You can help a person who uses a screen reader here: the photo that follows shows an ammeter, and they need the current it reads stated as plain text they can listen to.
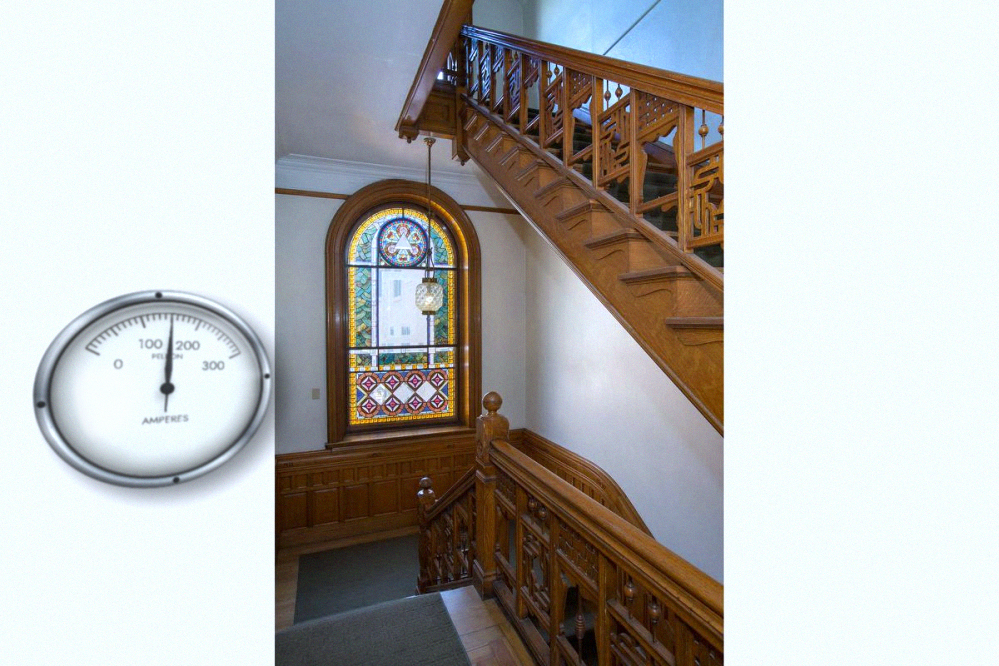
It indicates 150 A
